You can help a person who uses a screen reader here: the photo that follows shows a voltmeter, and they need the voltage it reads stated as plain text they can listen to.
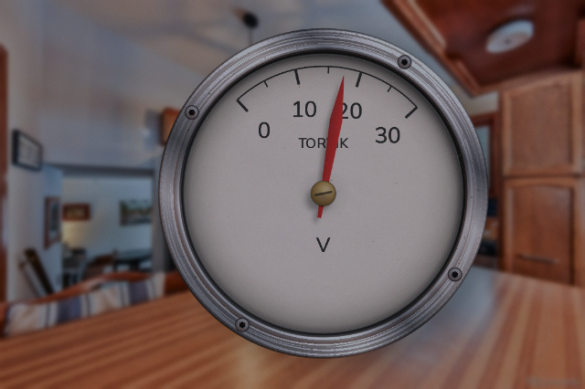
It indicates 17.5 V
